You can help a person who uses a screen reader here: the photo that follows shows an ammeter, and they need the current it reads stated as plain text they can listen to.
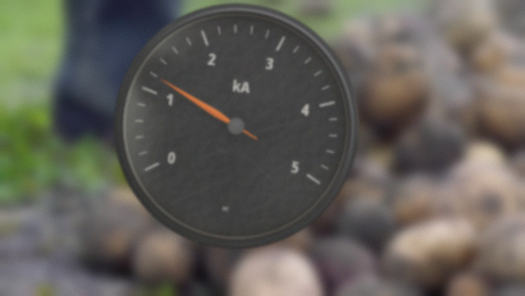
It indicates 1.2 kA
